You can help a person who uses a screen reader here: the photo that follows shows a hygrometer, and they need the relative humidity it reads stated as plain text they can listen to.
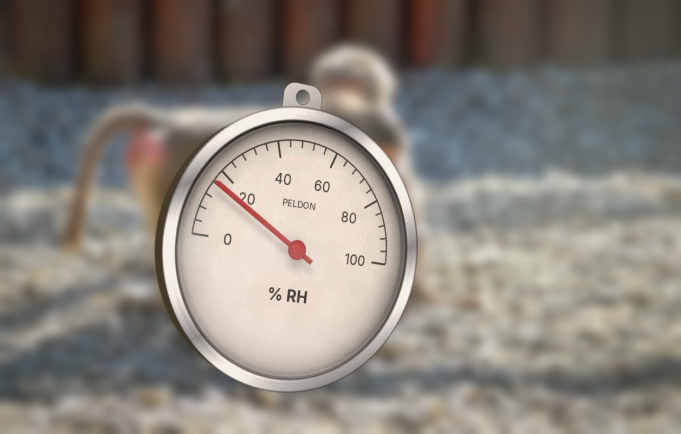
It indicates 16 %
